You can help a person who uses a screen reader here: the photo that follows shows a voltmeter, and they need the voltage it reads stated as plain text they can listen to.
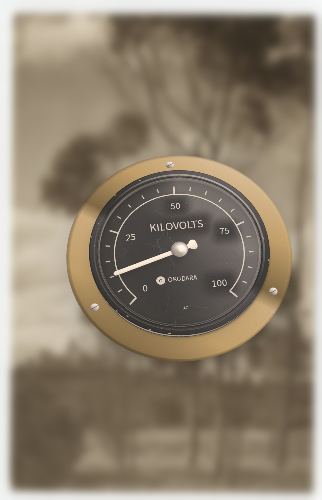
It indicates 10 kV
